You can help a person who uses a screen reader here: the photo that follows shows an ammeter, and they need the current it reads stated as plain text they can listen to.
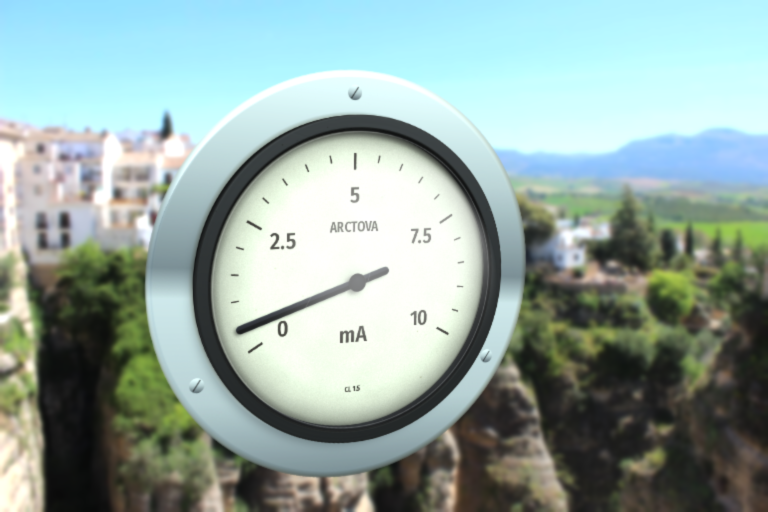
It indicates 0.5 mA
